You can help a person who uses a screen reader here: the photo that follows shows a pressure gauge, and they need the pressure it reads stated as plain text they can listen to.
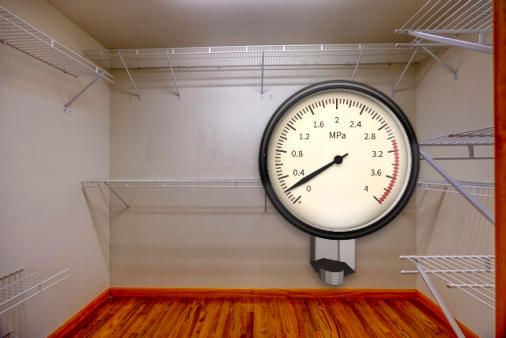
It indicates 0.2 MPa
